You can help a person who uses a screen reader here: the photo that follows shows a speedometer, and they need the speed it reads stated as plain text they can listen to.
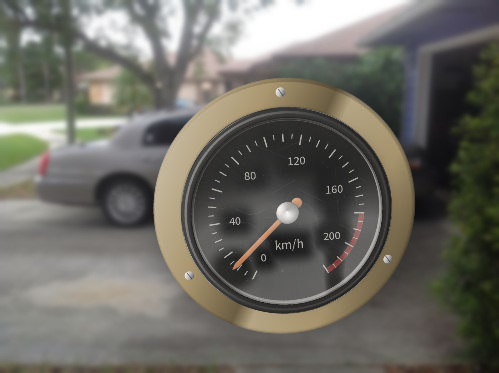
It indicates 12.5 km/h
